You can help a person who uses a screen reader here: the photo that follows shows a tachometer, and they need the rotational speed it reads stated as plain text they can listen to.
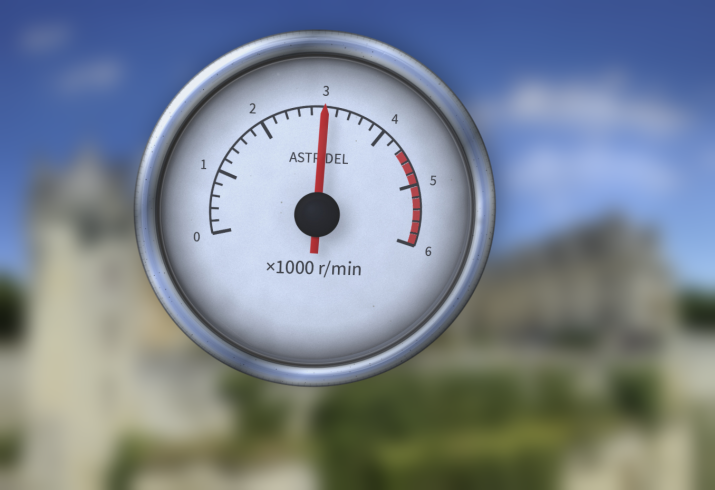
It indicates 3000 rpm
